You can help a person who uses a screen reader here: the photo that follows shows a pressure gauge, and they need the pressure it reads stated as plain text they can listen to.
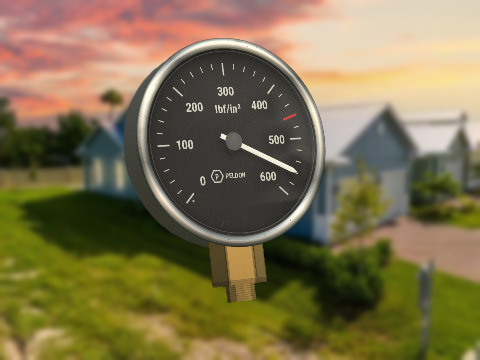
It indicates 560 psi
